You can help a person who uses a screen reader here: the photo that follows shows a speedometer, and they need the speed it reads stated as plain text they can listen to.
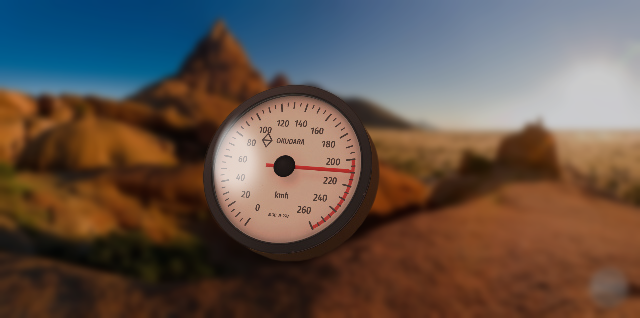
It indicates 210 km/h
